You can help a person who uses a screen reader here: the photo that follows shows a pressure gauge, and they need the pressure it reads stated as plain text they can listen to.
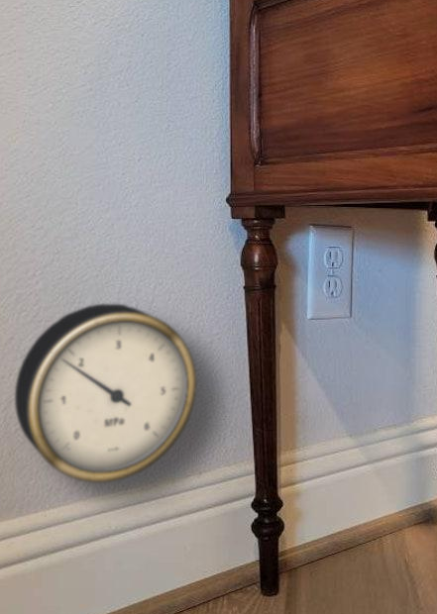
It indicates 1.8 MPa
